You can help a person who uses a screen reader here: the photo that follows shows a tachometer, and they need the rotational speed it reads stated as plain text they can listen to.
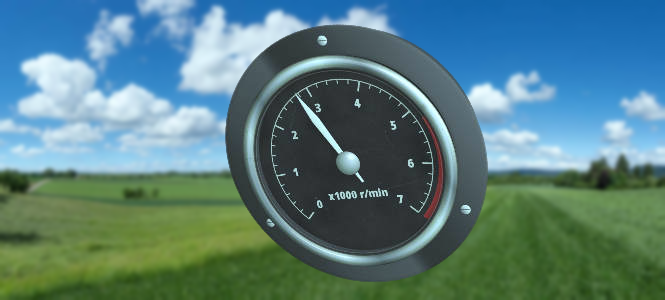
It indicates 2800 rpm
